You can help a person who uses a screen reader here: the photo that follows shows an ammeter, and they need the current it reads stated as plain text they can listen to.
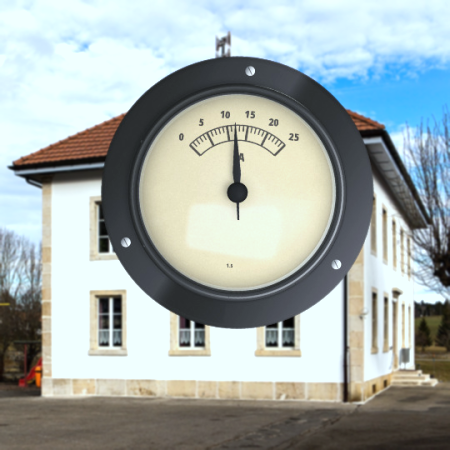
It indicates 12 A
